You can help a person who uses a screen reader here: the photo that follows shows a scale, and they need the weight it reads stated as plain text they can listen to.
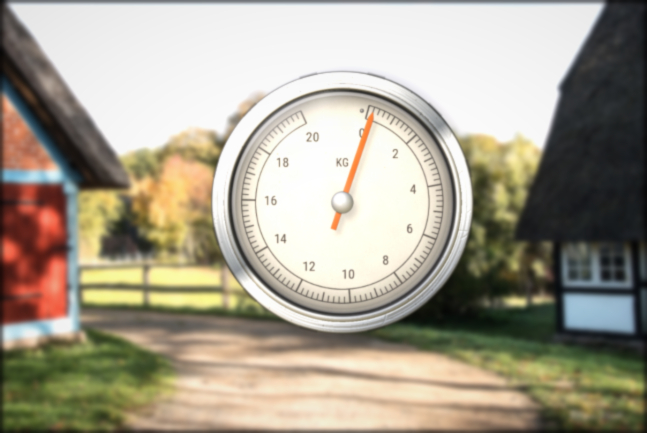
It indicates 0.2 kg
